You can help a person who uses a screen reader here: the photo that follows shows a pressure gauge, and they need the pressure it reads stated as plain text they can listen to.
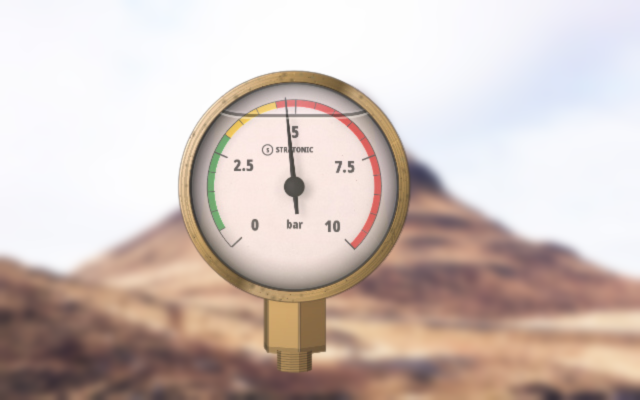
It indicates 4.75 bar
